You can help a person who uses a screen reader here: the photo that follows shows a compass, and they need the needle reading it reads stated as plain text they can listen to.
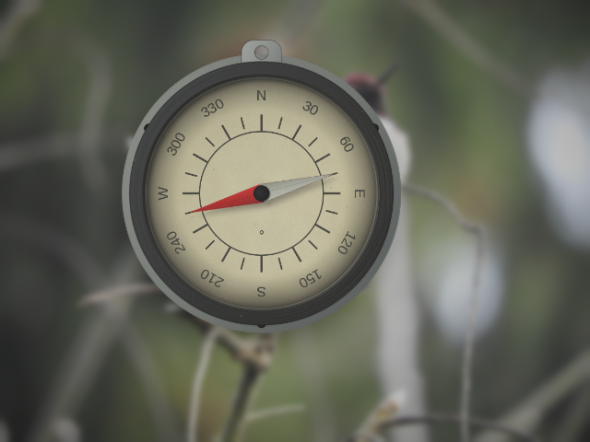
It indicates 255 °
